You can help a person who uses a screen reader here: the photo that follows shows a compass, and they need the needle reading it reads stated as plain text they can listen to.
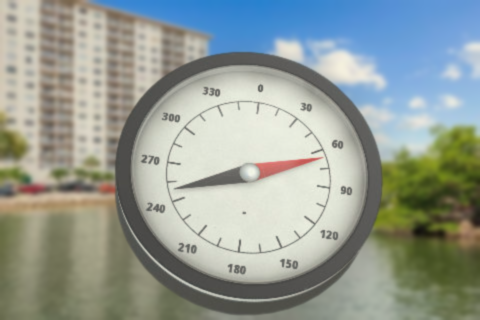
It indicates 67.5 °
